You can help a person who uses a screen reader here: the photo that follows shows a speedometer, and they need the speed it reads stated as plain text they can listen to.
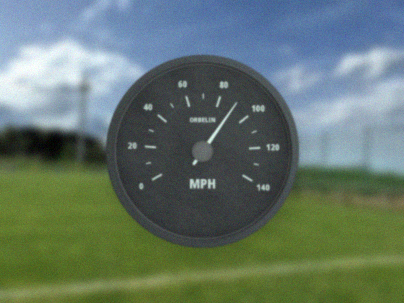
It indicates 90 mph
